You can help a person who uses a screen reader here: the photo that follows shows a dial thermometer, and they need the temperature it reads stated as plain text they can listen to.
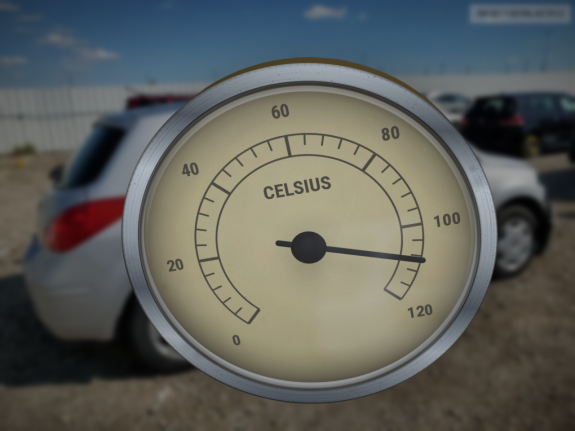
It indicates 108 °C
